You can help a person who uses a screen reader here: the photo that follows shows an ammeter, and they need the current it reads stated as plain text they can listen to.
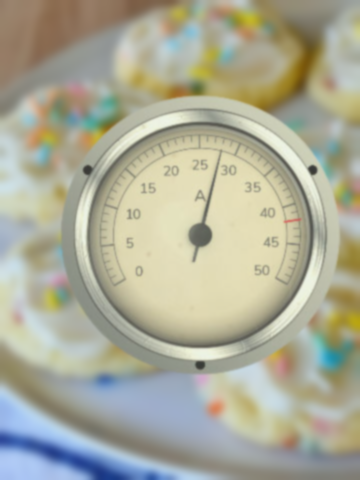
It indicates 28 A
